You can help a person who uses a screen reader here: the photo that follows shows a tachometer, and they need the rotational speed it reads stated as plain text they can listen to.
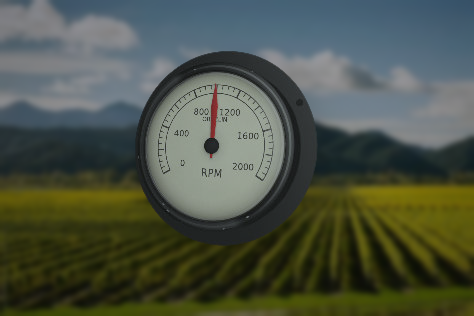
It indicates 1000 rpm
